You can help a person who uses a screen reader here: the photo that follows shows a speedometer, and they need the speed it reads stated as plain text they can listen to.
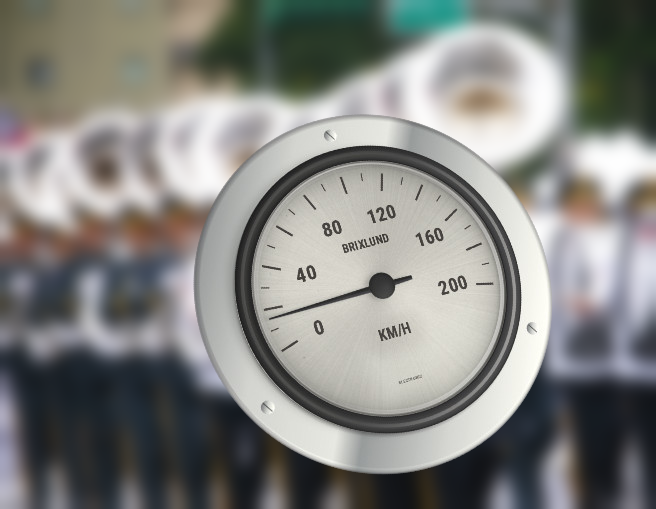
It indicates 15 km/h
